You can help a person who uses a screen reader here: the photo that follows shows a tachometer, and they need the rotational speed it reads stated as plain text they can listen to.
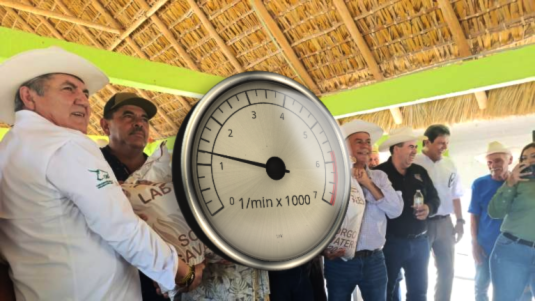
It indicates 1250 rpm
